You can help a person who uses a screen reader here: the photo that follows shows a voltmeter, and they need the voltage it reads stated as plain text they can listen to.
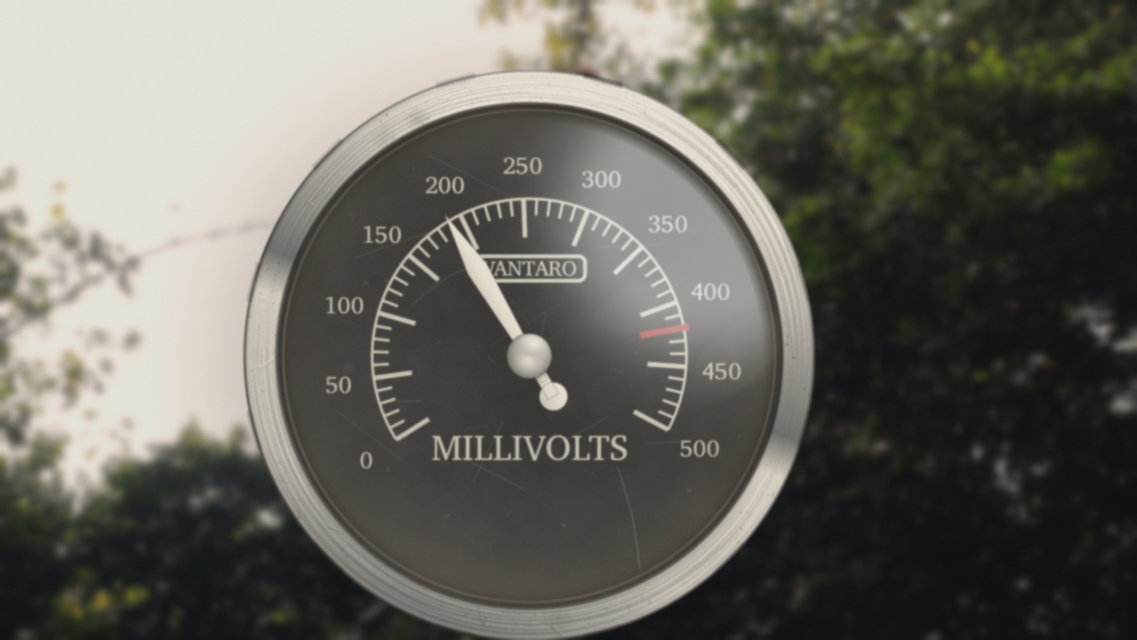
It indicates 190 mV
